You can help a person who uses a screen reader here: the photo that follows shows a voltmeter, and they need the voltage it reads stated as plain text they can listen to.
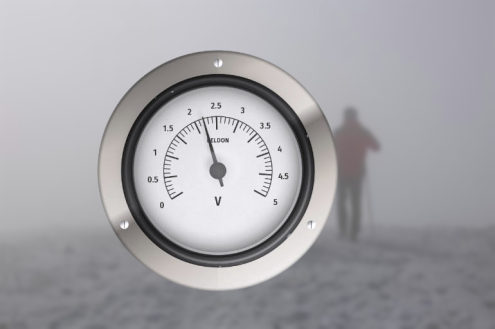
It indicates 2.2 V
